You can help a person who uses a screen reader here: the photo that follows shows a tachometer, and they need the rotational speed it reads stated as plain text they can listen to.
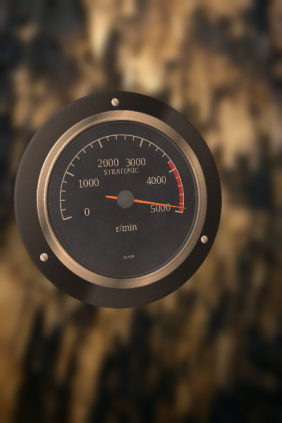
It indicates 4900 rpm
